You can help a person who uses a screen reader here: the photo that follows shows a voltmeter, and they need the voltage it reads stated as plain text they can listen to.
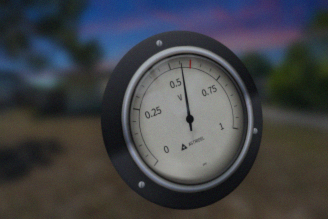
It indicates 0.55 V
